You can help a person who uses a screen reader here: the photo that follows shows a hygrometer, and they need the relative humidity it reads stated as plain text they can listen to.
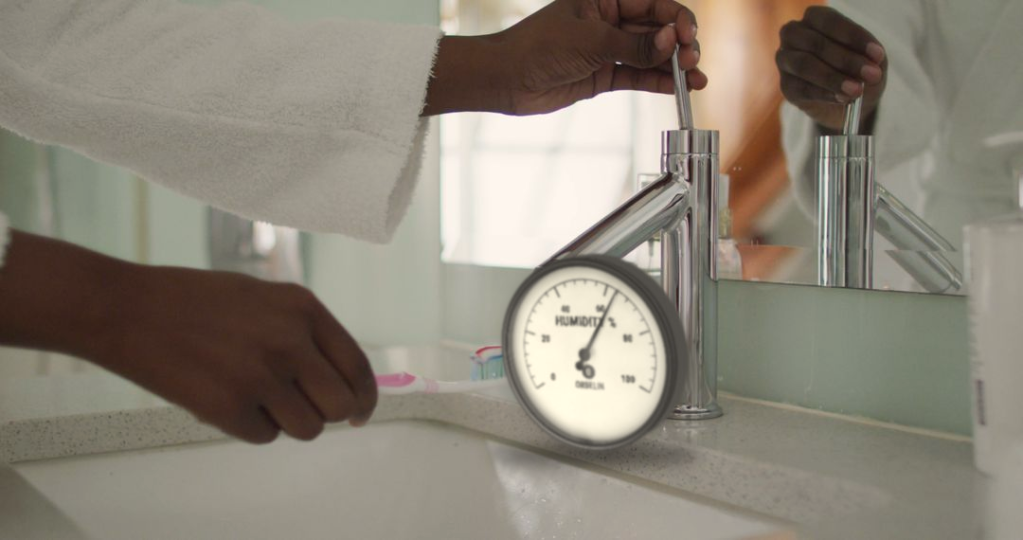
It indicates 64 %
